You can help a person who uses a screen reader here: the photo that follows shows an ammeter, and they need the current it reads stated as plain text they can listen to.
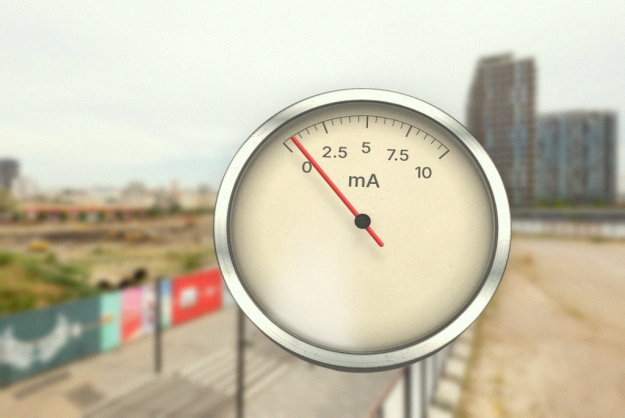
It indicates 0.5 mA
